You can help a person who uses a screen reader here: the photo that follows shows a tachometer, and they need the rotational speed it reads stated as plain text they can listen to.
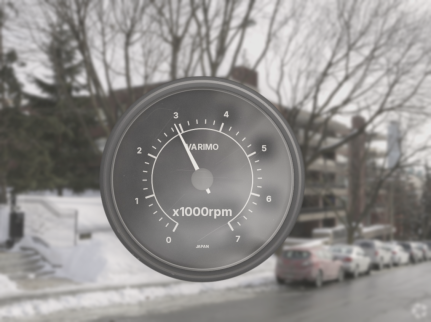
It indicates 2900 rpm
